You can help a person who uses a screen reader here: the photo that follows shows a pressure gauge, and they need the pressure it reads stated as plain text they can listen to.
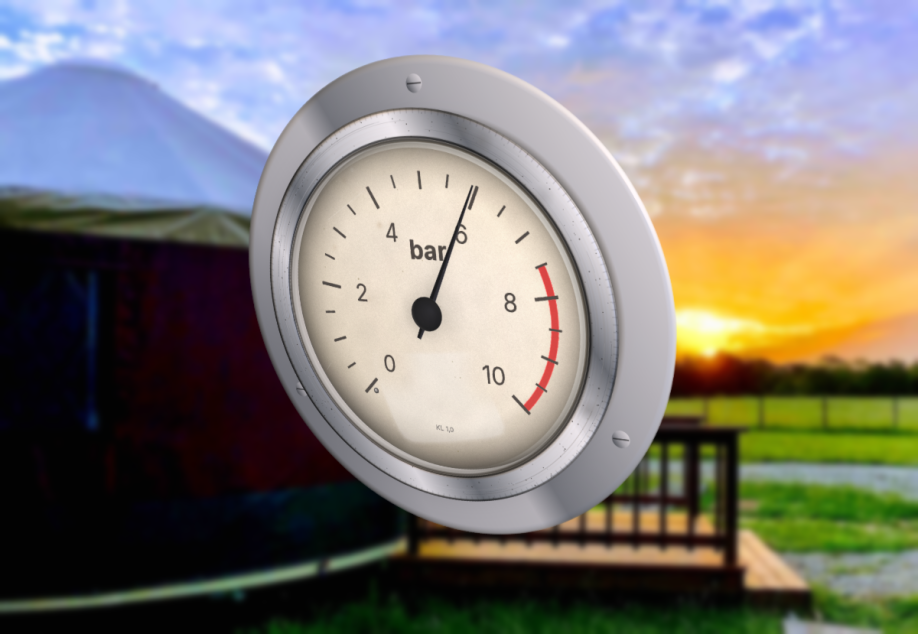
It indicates 6 bar
